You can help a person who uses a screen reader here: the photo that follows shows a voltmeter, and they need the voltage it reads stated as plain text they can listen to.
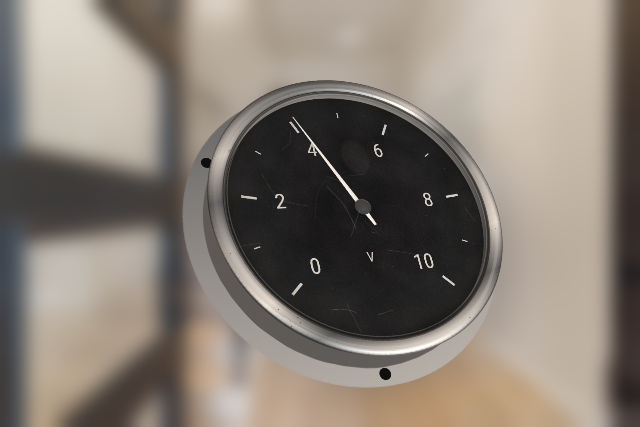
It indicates 4 V
